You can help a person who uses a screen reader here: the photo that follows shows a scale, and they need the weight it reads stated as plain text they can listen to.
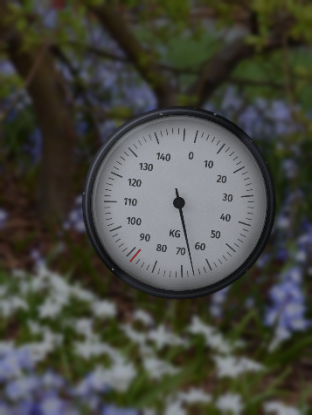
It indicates 66 kg
